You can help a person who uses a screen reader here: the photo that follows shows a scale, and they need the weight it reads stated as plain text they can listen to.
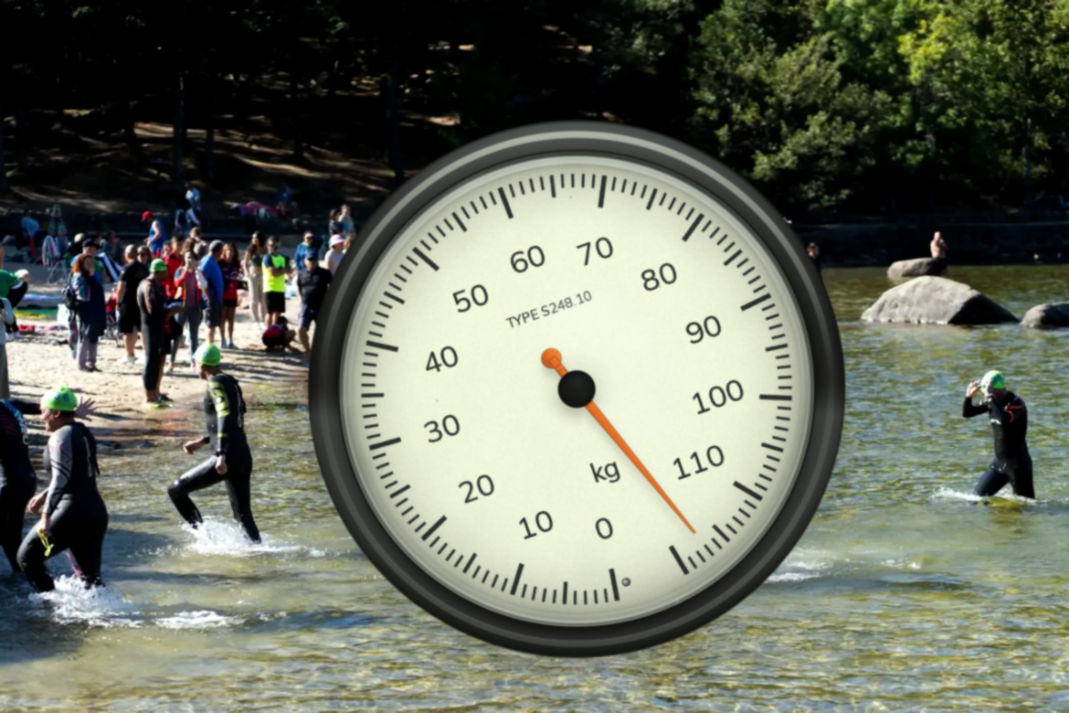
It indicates 117 kg
